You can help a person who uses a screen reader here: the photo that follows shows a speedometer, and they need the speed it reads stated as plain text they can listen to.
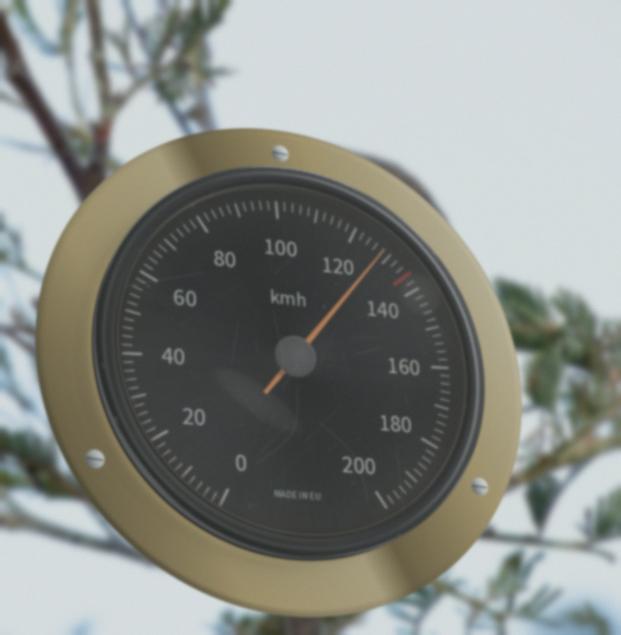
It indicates 128 km/h
